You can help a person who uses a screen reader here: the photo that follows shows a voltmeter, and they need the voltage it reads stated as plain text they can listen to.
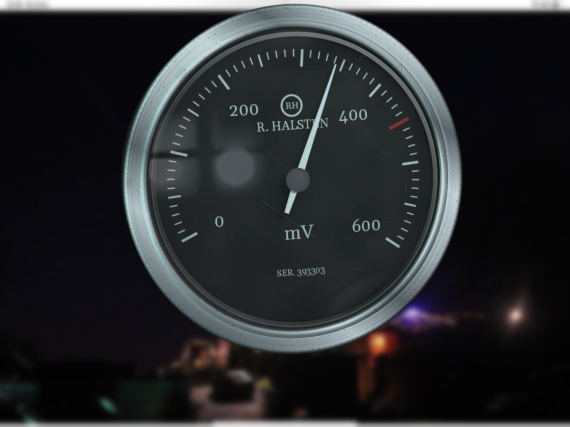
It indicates 340 mV
